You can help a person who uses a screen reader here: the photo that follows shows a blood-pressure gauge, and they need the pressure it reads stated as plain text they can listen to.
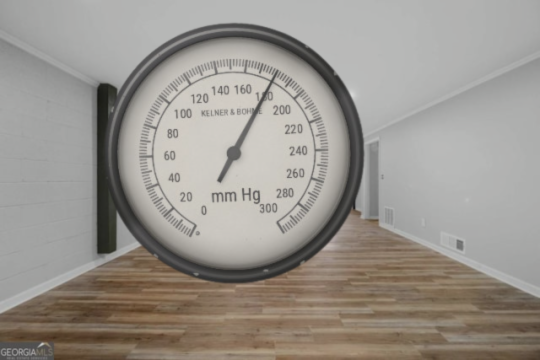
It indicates 180 mmHg
